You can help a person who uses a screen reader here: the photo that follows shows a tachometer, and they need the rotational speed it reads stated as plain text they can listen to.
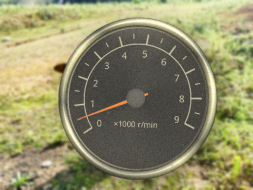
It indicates 500 rpm
